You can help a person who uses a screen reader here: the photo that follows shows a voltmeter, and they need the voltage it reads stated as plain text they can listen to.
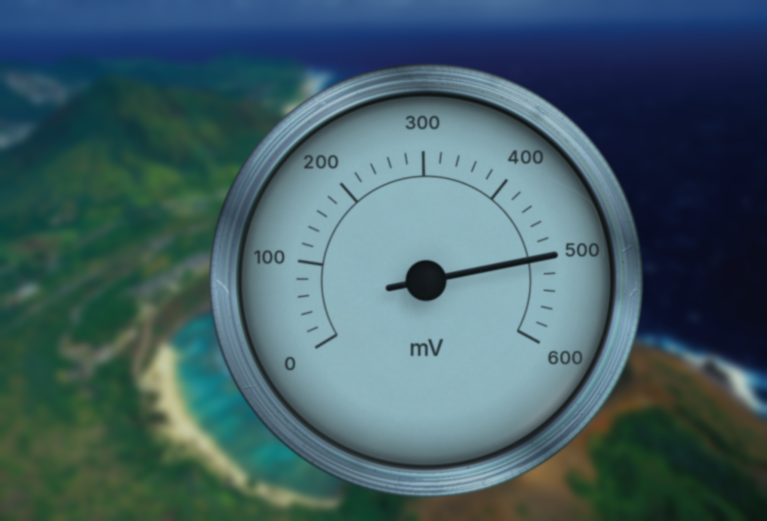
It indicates 500 mV
